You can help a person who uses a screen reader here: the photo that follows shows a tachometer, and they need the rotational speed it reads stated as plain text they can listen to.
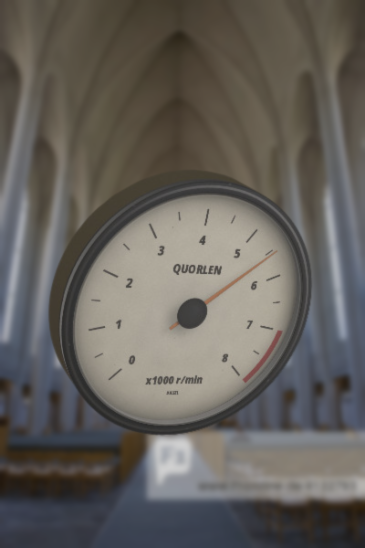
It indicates 5500 rpm
